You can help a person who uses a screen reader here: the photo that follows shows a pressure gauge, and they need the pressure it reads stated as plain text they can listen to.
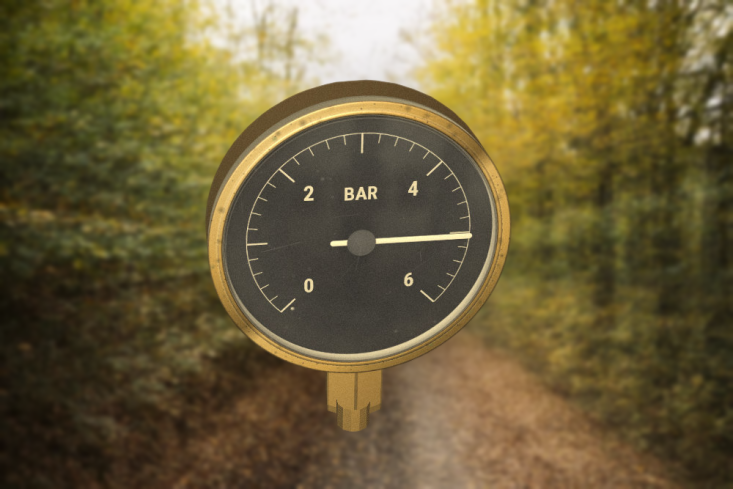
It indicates 5 bar
